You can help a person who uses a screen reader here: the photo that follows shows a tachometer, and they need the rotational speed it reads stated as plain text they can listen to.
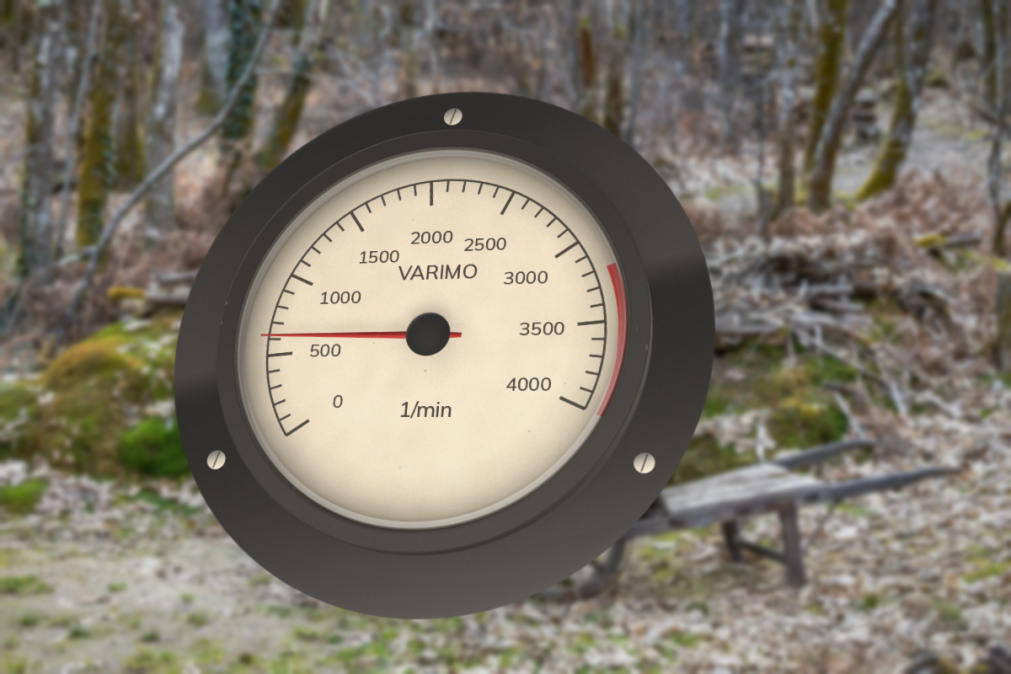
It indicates 600 rpm
